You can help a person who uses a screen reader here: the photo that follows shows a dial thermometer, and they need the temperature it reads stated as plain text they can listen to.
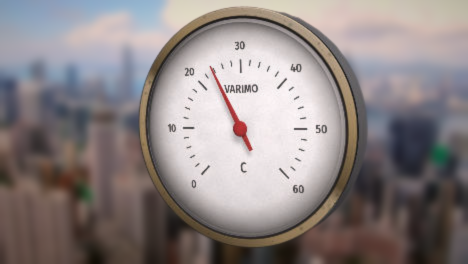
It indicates 24 °C
